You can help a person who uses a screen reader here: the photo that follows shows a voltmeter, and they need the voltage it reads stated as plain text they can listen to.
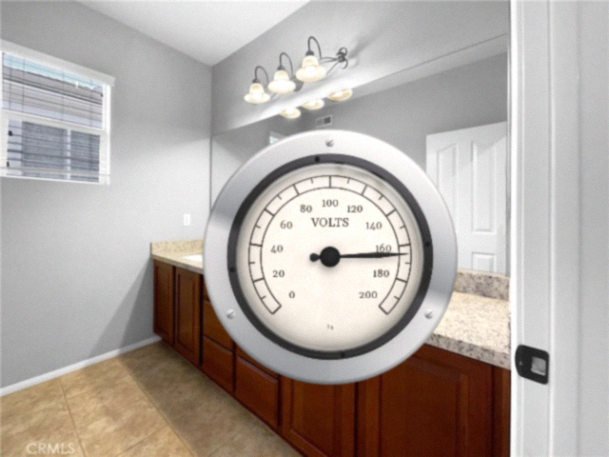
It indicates 165 V
